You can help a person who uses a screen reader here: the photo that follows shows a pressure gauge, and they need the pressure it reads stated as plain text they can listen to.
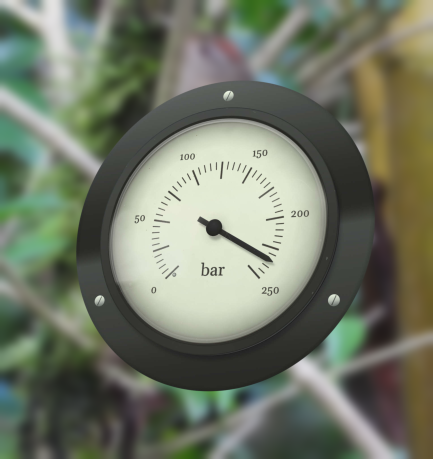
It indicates 235 bar
